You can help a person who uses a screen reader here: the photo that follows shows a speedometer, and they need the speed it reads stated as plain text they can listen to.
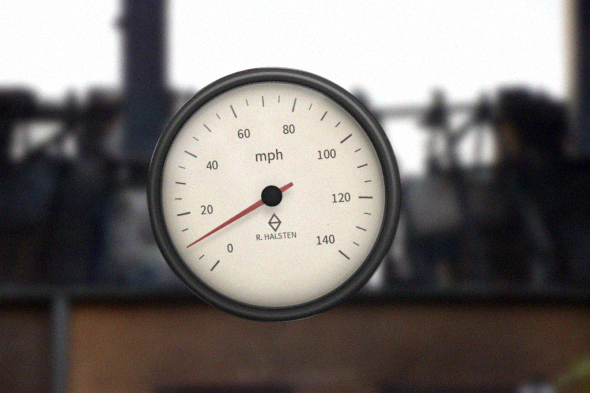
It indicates 10 mph
